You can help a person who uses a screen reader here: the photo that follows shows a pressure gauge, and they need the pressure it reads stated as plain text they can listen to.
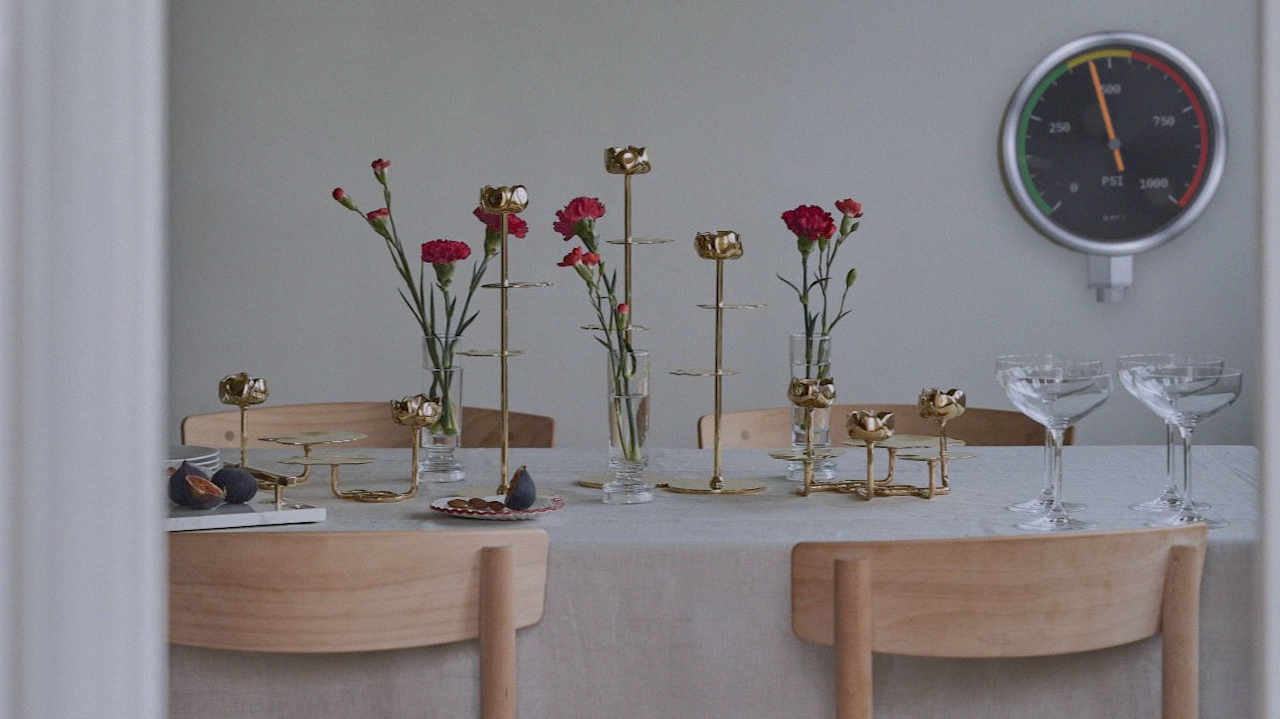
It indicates 450 psi
